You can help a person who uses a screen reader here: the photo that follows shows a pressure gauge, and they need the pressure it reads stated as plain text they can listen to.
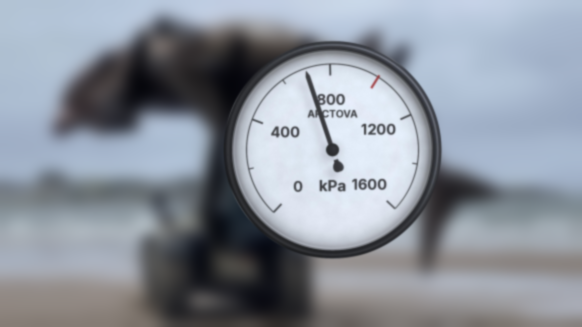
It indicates 700 kPa
